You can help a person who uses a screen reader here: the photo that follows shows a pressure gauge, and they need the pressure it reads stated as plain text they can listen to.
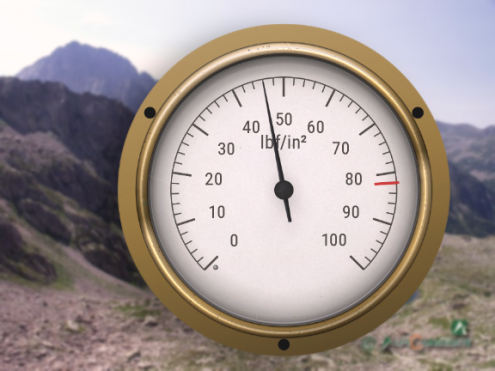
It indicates 46 psi
